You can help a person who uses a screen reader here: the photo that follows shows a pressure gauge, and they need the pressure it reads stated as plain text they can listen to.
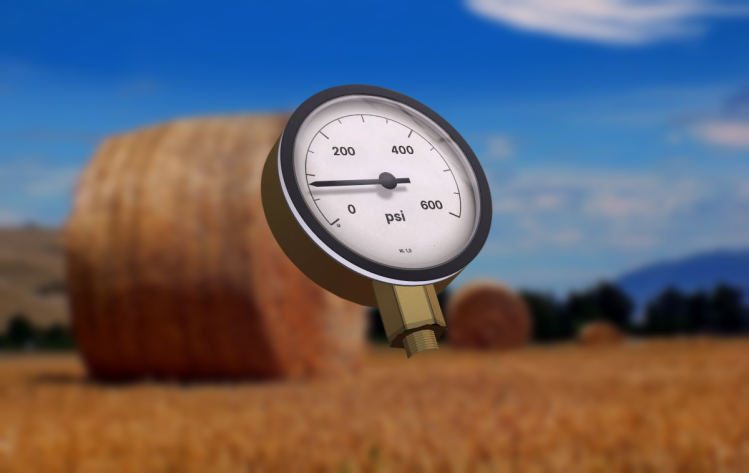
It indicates 75 psi
